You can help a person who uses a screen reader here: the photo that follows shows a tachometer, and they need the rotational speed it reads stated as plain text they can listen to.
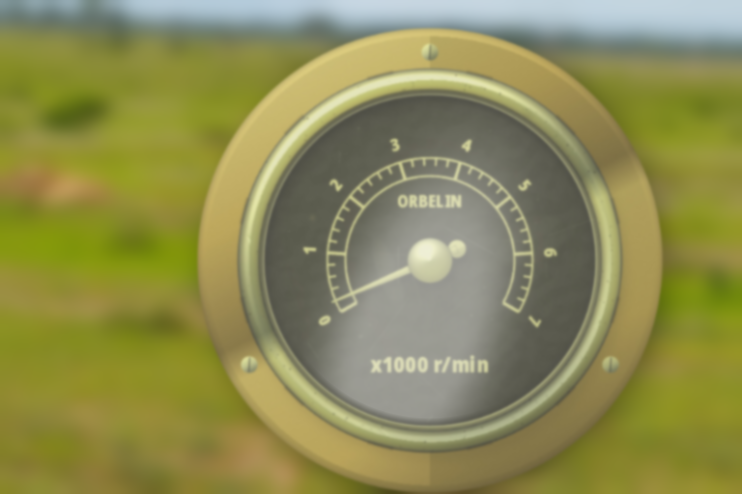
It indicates 200 rpm
